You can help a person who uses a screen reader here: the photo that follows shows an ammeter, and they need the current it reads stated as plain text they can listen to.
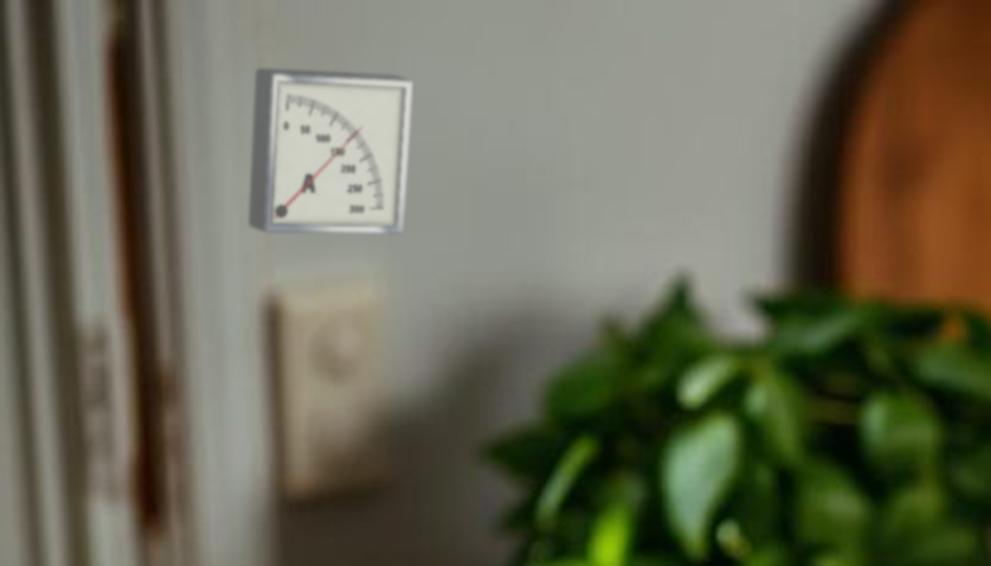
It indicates 150 A
